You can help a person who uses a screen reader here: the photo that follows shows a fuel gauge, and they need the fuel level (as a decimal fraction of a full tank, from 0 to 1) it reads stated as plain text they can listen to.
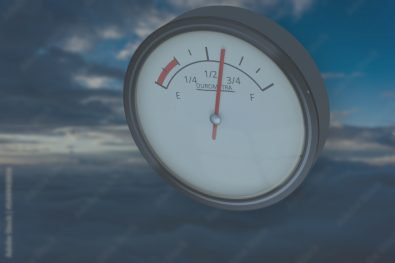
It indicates 0.625
